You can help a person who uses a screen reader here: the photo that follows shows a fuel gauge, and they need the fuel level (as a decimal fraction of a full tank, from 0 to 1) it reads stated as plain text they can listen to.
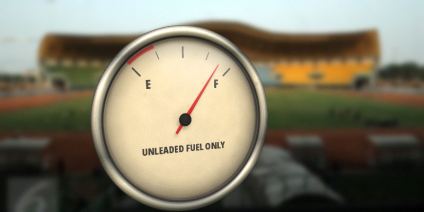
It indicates 0.875
